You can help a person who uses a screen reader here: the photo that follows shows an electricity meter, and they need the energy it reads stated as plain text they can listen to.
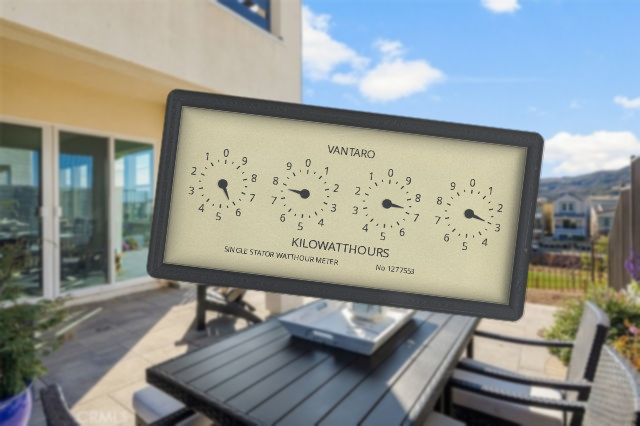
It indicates 5773 kWh
